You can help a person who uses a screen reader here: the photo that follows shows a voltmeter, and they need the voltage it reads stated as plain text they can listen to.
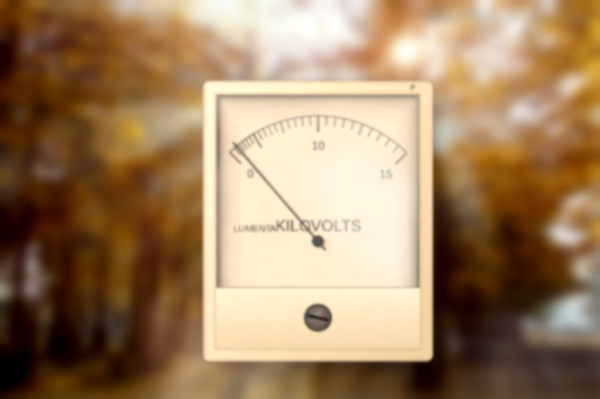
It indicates 2.5 kV
